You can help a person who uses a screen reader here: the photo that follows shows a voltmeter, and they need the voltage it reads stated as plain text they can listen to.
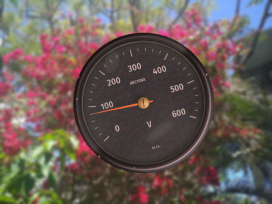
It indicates 80 V
